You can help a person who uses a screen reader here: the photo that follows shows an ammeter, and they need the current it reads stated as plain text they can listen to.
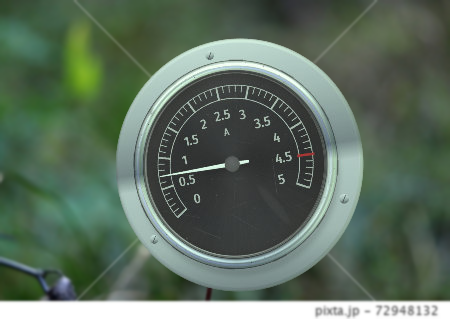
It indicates 0.7 A
